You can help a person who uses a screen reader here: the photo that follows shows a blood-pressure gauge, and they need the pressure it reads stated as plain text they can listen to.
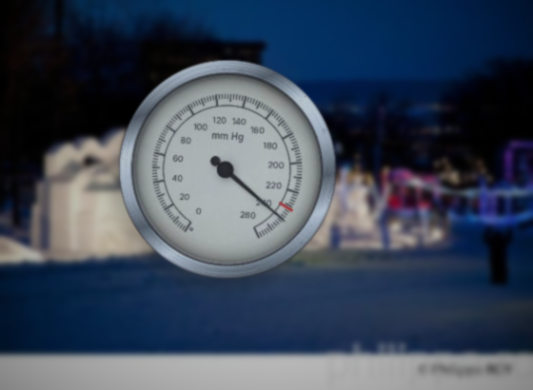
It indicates 240 mmHg
